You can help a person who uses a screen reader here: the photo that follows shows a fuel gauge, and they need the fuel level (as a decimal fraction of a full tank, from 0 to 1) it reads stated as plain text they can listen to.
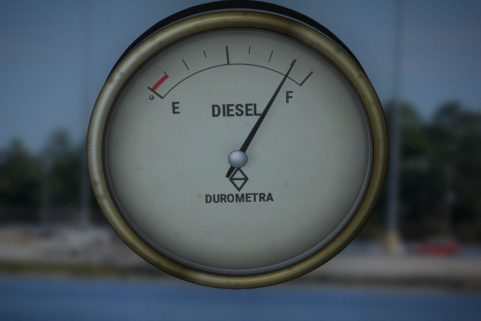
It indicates 0.875
